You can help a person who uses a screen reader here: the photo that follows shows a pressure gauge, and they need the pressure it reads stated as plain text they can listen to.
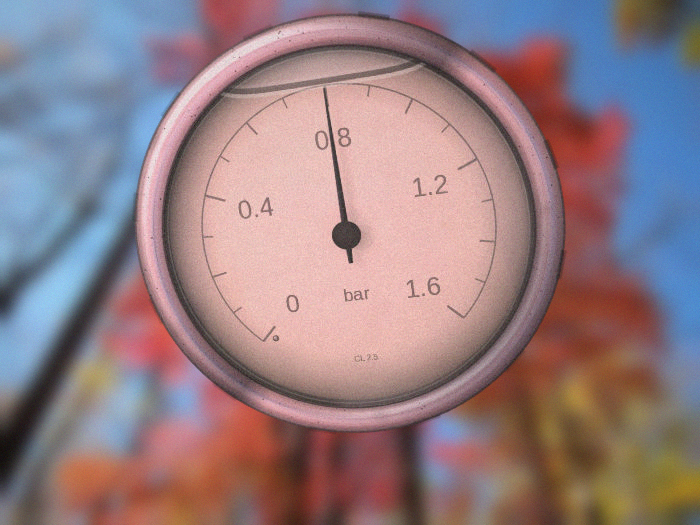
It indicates 0.8 bar
